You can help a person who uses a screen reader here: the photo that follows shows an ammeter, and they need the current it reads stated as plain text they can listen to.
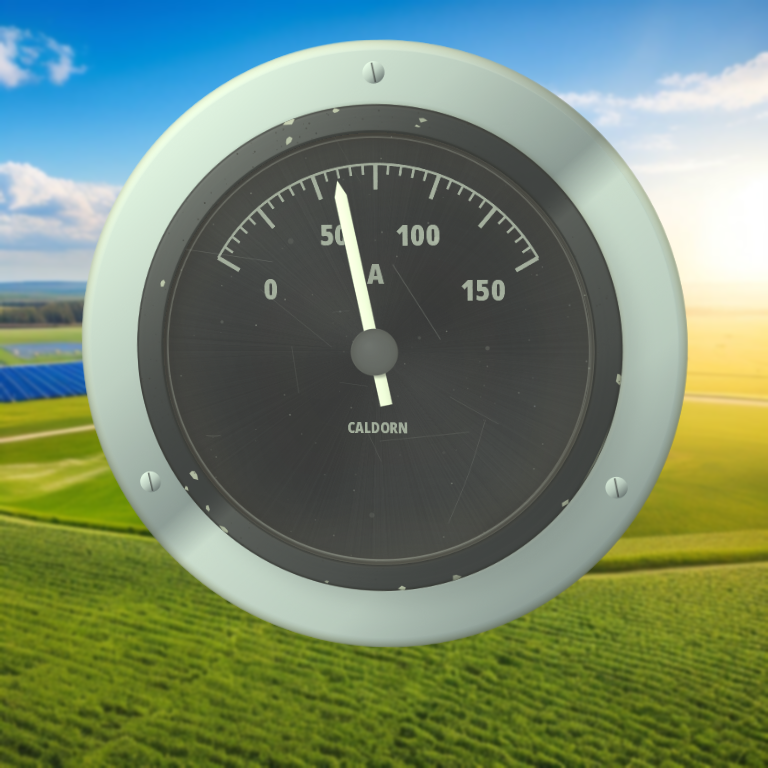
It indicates 60 A
